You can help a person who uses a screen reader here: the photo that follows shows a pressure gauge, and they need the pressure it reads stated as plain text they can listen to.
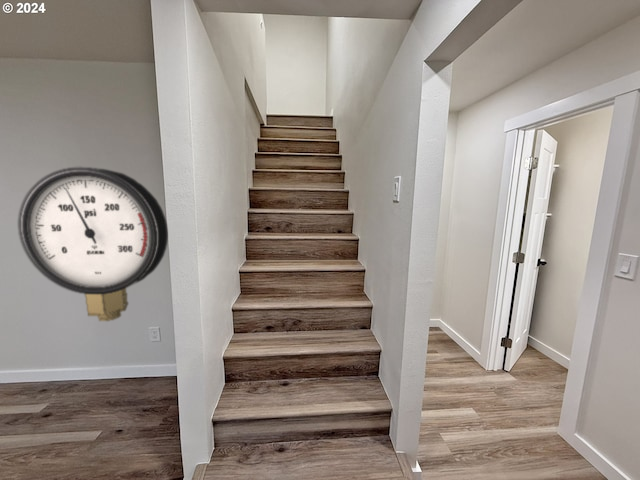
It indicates 125 psi
